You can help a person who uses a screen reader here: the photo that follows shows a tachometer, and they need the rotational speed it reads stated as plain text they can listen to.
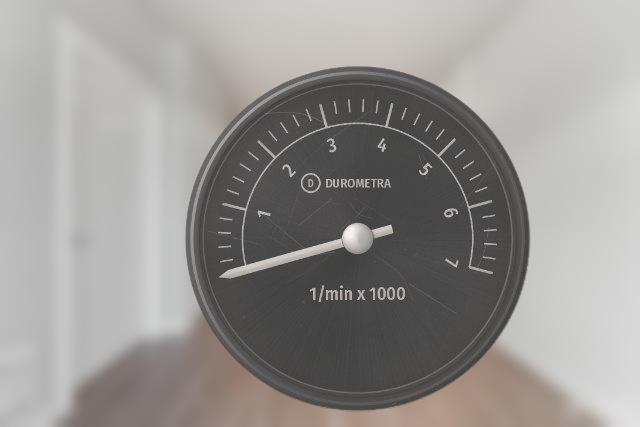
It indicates 0 rpm
